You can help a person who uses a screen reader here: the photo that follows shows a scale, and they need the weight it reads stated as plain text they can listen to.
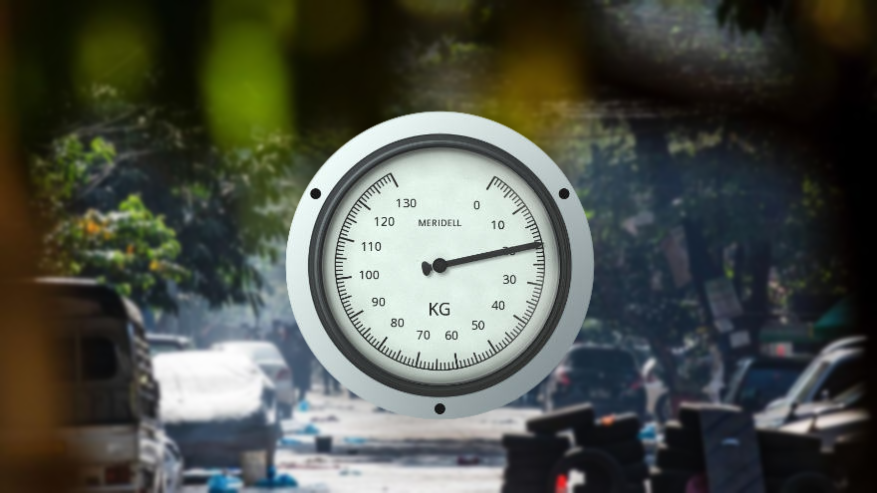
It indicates 20 kg
